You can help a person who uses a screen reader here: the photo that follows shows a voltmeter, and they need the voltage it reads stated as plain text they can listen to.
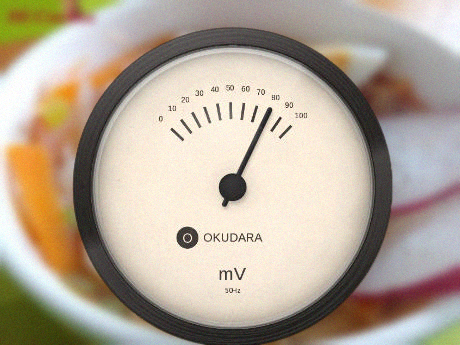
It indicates 80 mV
